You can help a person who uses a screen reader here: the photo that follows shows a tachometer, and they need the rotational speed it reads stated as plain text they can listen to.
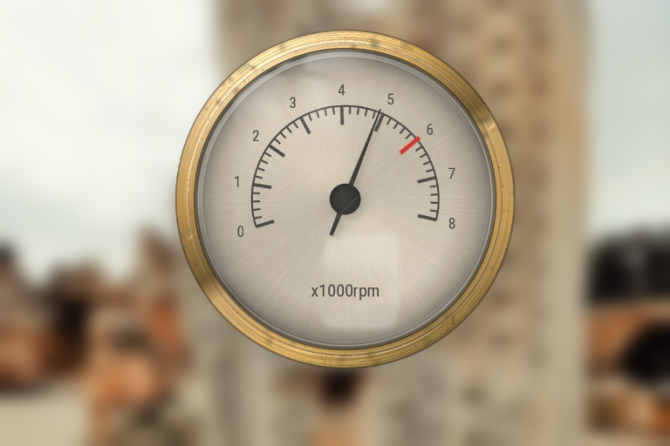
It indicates 4900 rpm
